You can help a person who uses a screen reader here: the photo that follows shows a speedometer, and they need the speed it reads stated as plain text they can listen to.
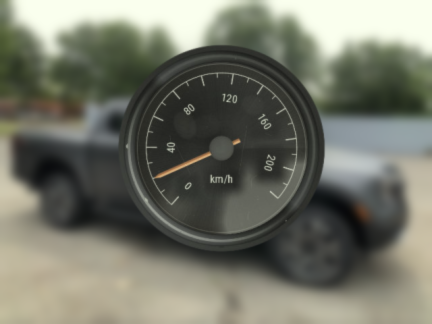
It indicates 20 km/h
